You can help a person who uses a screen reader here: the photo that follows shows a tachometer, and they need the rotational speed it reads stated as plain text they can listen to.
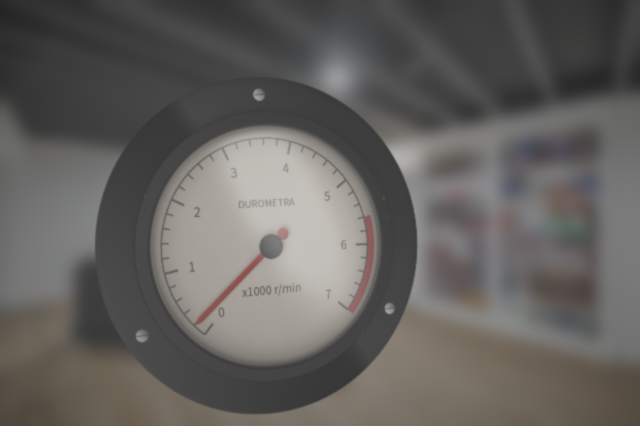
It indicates 200 rpm
